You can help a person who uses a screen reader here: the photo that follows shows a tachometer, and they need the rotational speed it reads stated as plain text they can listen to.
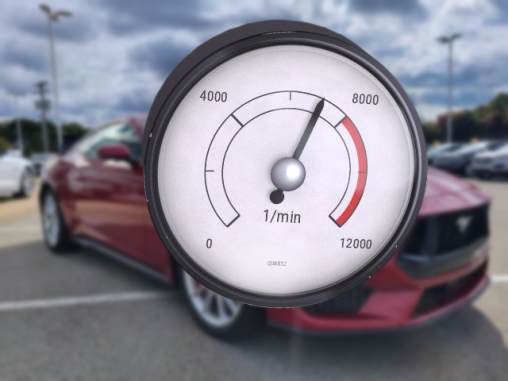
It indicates 7000 rpm
